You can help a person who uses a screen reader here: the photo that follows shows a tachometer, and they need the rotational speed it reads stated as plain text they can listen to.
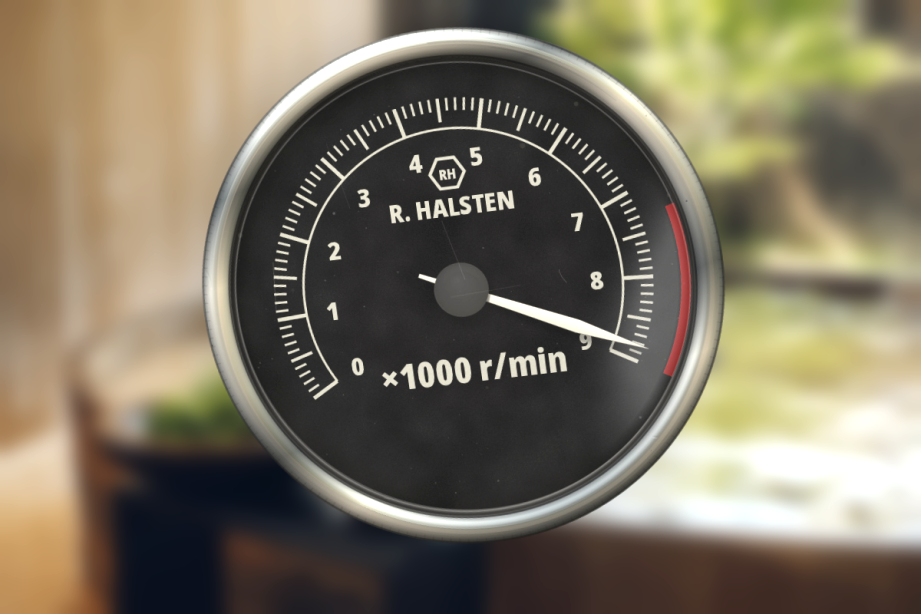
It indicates 8800 rpm
